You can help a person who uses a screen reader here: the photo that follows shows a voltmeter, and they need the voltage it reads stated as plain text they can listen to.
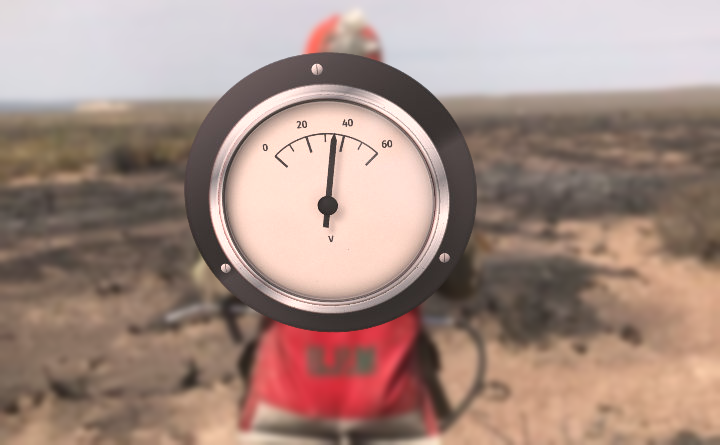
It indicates 35 V
